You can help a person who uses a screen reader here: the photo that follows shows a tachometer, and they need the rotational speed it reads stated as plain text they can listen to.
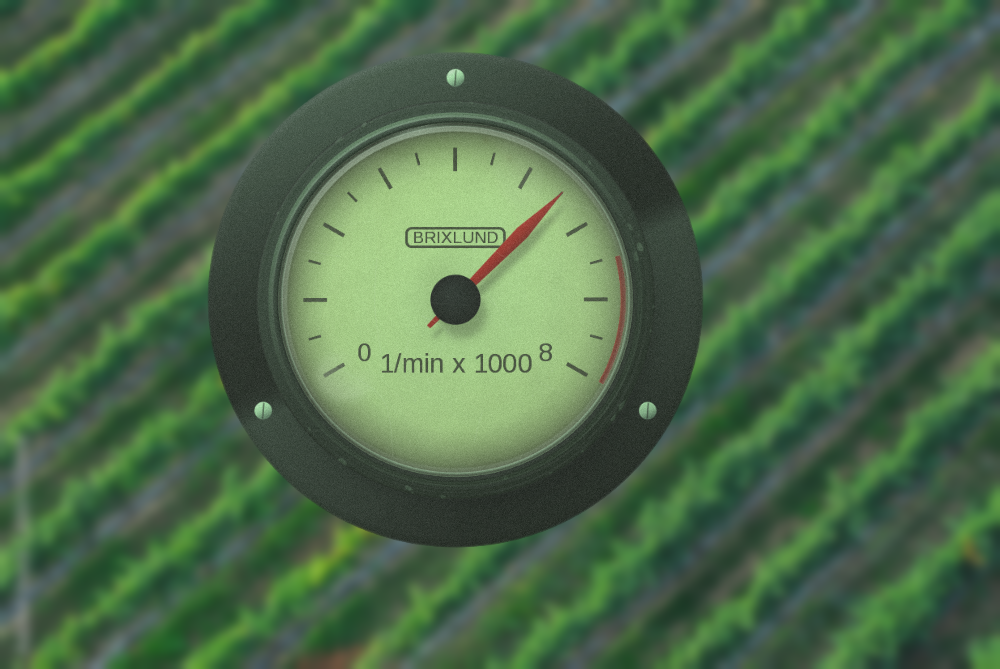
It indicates 5500 rpm
